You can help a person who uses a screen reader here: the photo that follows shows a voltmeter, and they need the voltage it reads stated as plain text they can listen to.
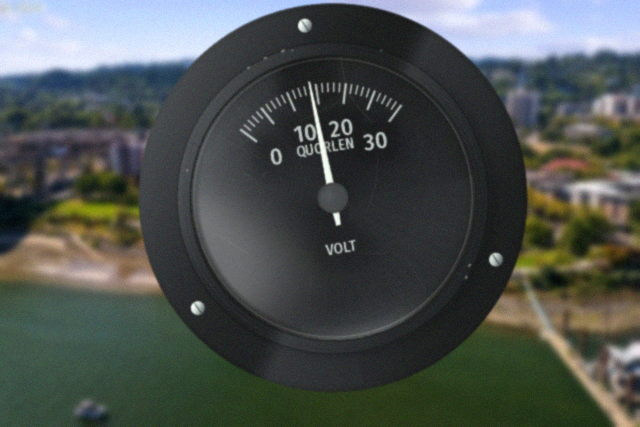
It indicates 14 V
